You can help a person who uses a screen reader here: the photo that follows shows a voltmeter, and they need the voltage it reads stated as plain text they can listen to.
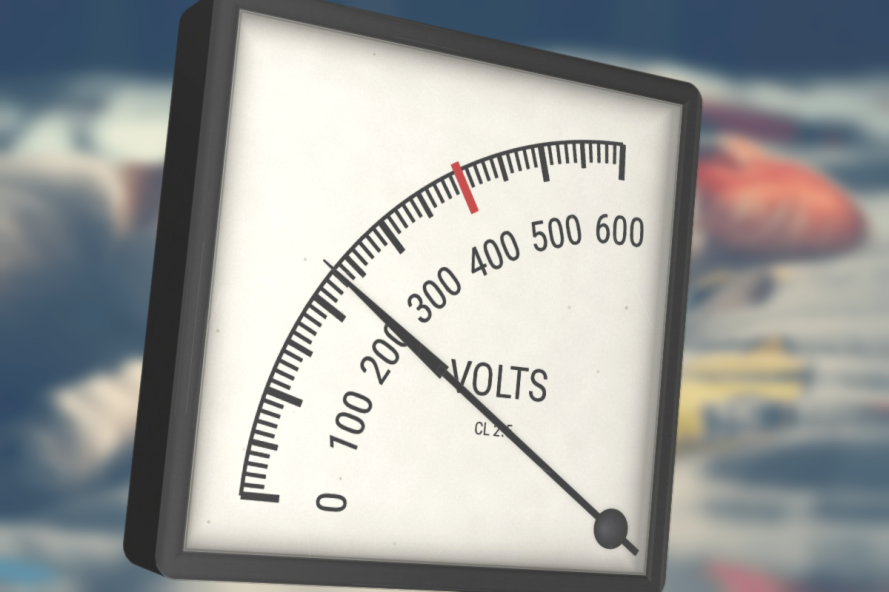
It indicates 230 V
